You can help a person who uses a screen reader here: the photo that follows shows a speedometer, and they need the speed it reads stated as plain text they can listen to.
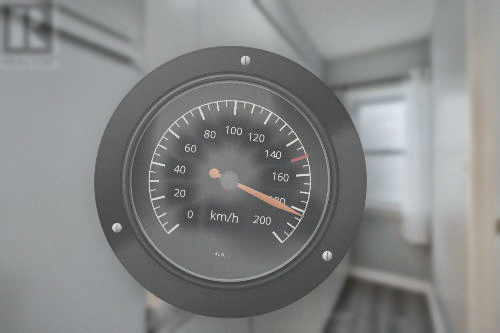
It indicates 182.5 km/h
